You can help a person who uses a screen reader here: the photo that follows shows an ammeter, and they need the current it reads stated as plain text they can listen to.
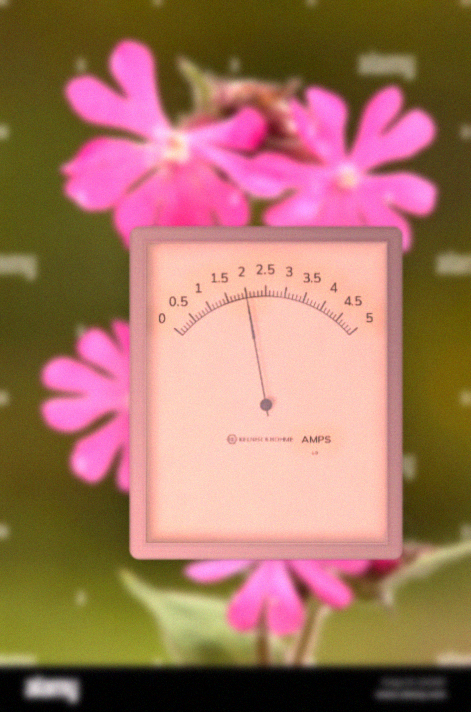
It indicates 2 A
